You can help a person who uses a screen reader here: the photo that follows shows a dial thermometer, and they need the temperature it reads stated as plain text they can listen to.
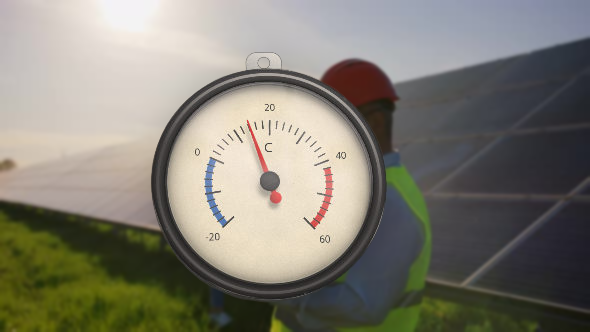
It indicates 14 °C
